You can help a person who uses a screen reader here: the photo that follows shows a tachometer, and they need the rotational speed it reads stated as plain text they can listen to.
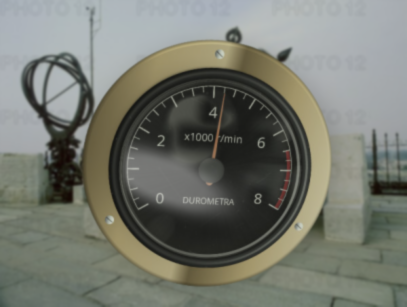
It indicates 4250 rpm
